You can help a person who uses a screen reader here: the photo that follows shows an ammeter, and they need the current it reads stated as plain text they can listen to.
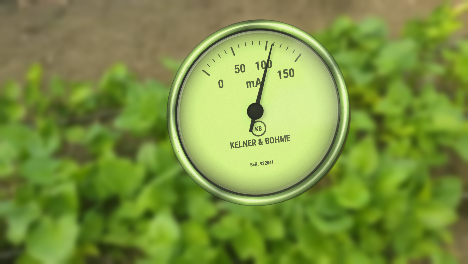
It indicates 110 mA
